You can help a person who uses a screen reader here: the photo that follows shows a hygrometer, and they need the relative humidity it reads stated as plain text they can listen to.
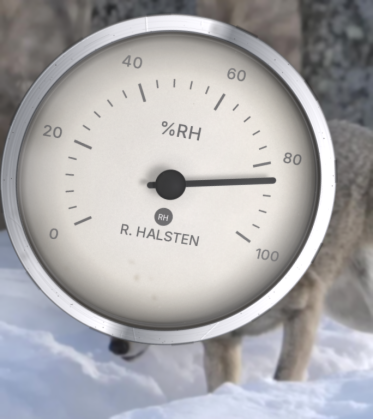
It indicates 84 %
